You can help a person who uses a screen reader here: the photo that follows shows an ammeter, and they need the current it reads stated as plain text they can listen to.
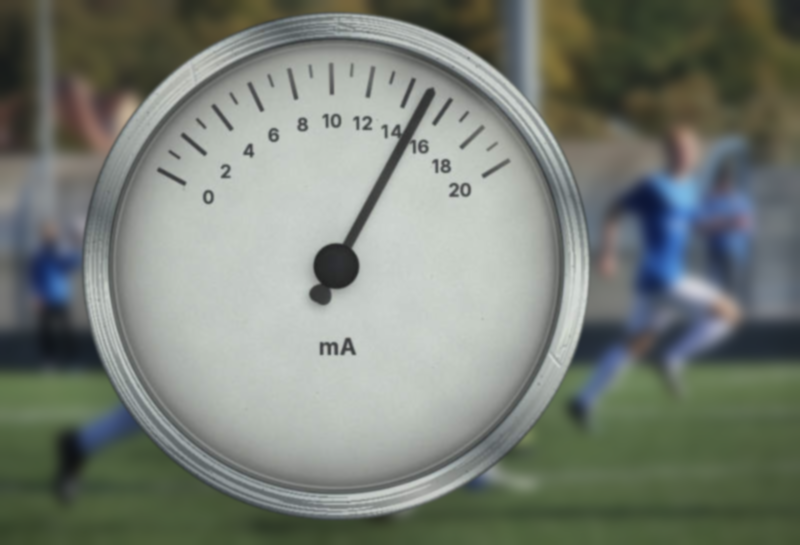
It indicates 15 mA
